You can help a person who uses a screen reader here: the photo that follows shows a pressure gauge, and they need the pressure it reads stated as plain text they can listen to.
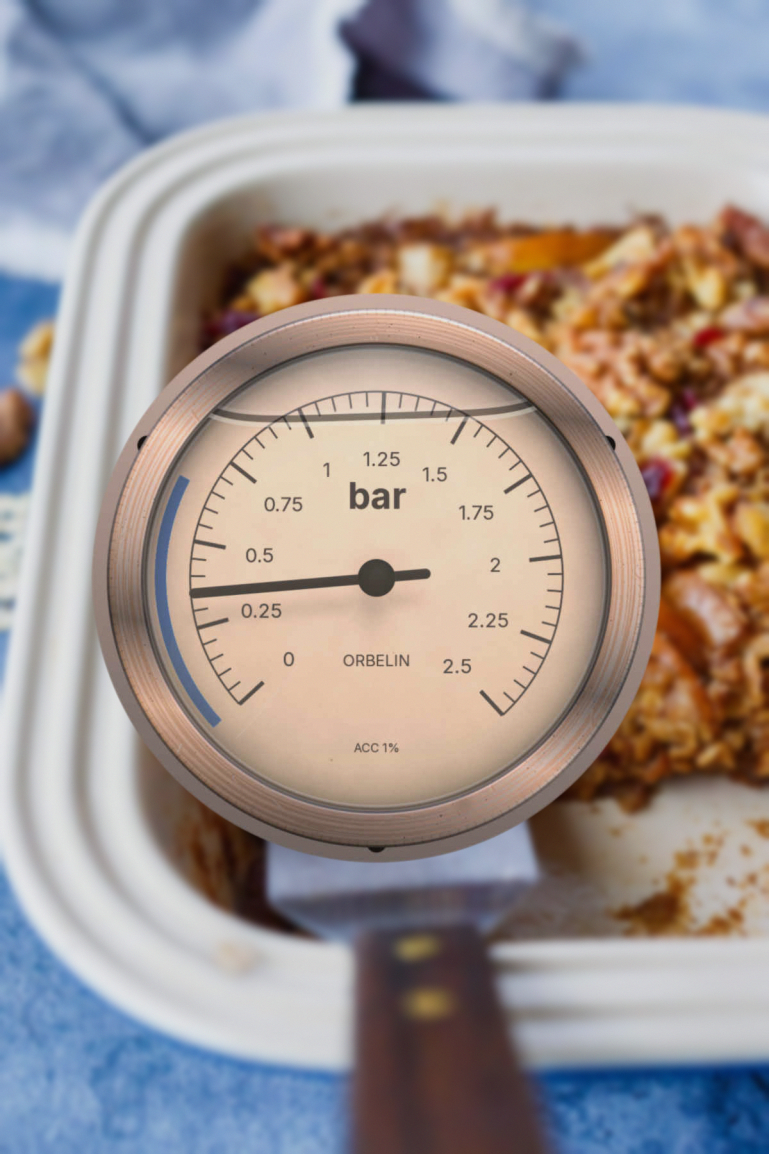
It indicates 0.35 bar
